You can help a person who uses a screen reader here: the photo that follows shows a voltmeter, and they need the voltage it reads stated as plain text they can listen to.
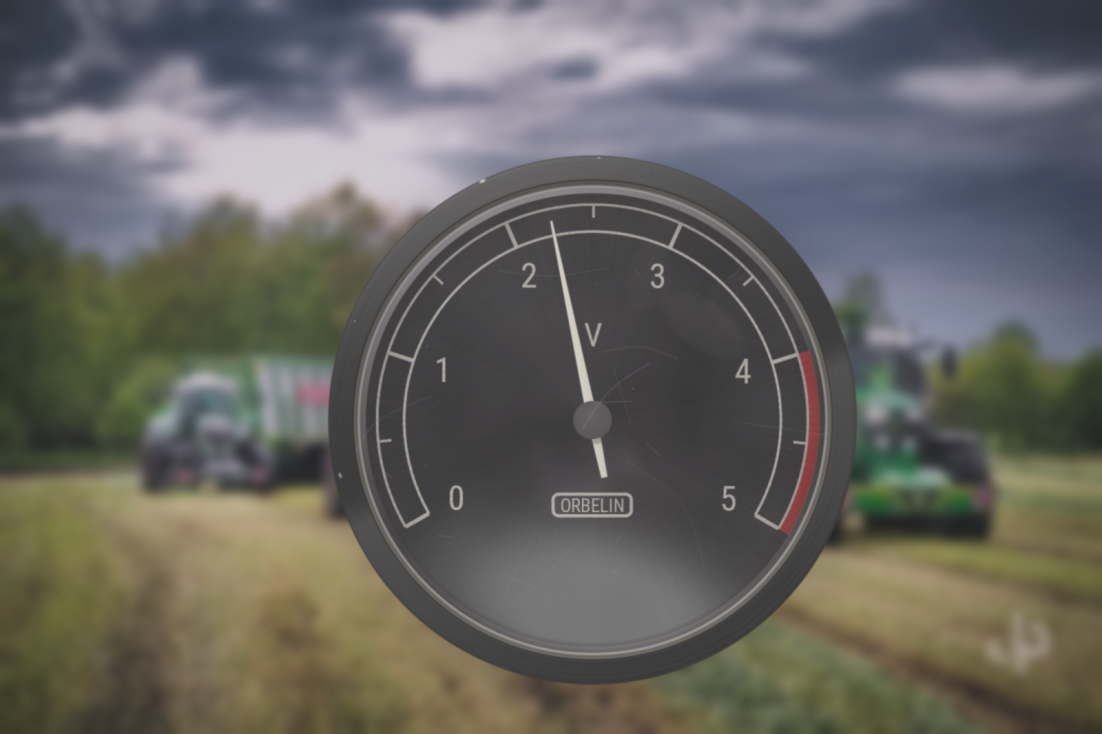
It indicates 2.25 V
